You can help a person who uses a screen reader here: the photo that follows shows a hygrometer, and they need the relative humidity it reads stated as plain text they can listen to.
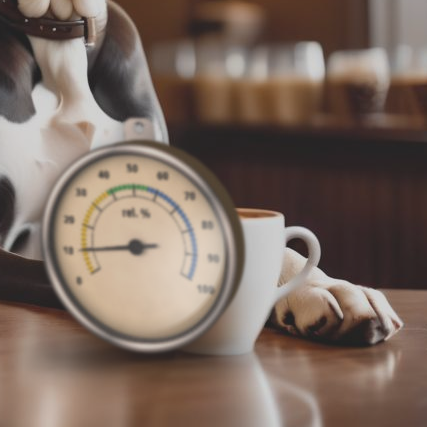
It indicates 10 %
